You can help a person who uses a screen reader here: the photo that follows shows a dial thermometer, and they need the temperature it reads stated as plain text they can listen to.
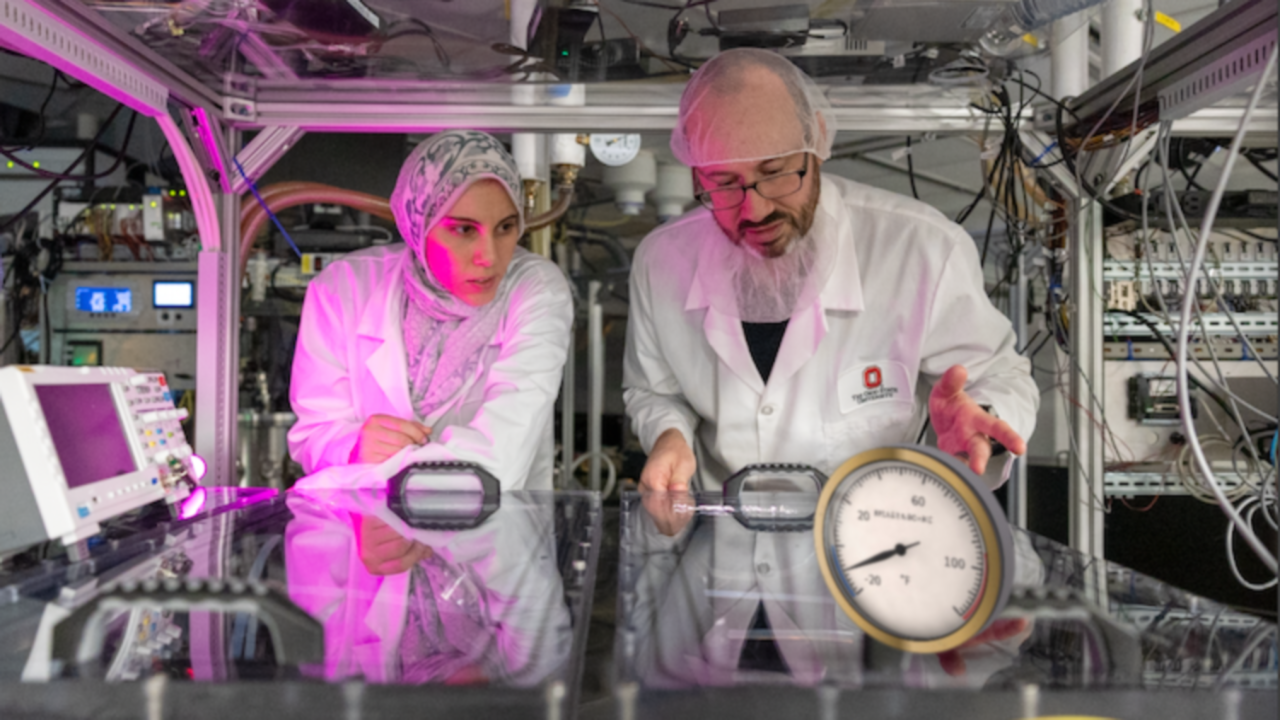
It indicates -10 °F
